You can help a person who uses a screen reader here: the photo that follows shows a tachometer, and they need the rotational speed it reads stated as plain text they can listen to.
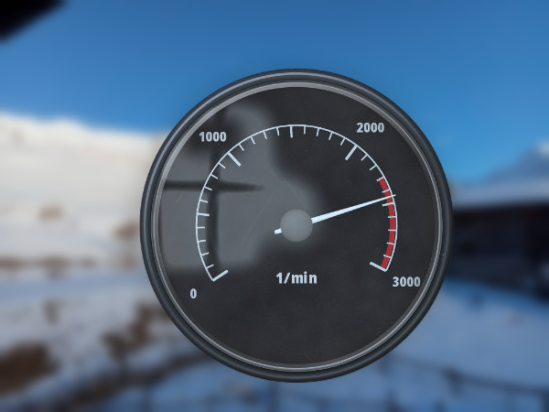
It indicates 2450 rpm
